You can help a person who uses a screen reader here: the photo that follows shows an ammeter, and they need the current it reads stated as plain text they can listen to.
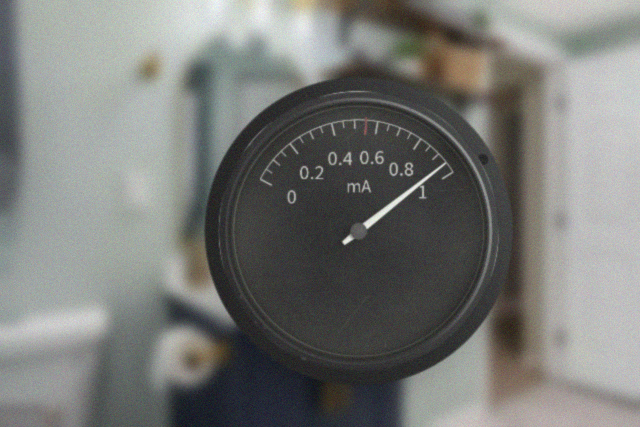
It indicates 0.95 mA
